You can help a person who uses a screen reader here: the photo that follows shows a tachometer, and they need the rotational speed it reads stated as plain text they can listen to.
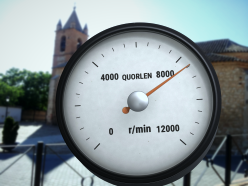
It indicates 8500 rpm
